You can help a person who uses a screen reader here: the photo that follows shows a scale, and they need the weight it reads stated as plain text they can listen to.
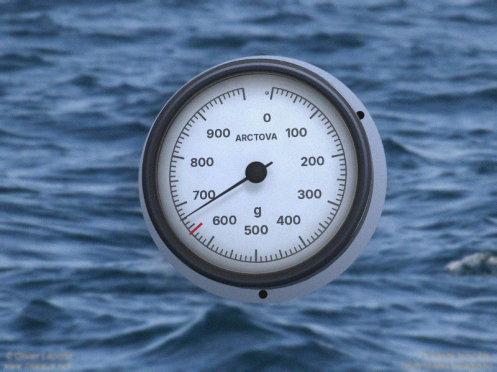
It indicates 670 g
